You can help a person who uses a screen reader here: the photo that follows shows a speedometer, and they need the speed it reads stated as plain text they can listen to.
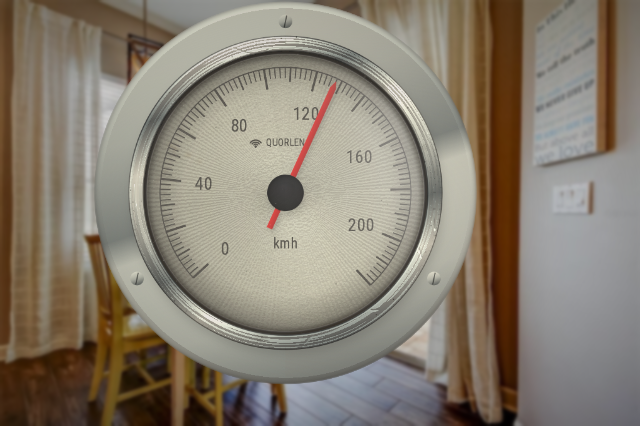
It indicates 128 km/h
